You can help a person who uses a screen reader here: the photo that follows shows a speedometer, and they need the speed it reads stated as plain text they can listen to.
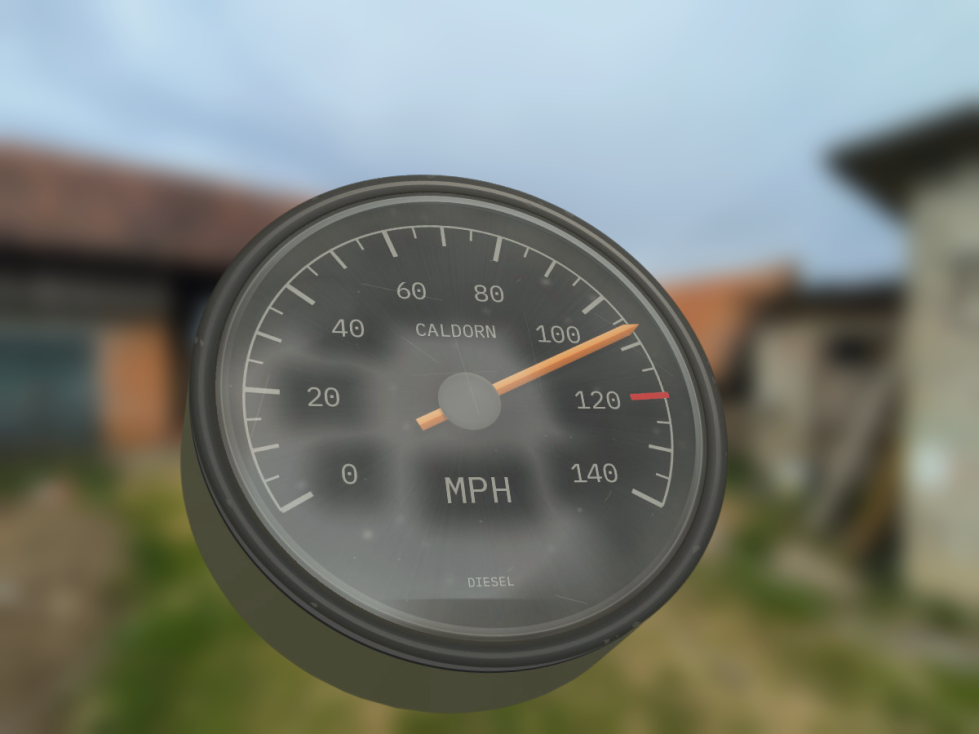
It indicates 107.5 mph
